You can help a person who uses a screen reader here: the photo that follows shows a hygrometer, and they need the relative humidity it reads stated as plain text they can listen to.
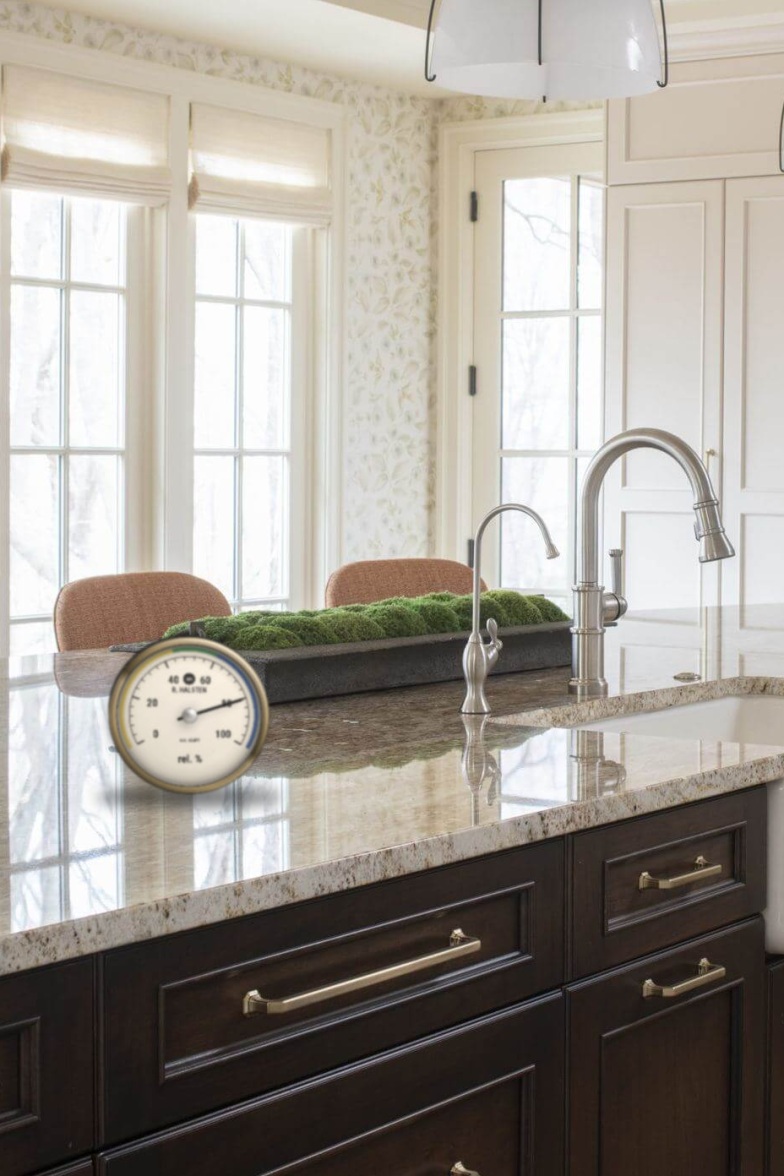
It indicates 80 %
